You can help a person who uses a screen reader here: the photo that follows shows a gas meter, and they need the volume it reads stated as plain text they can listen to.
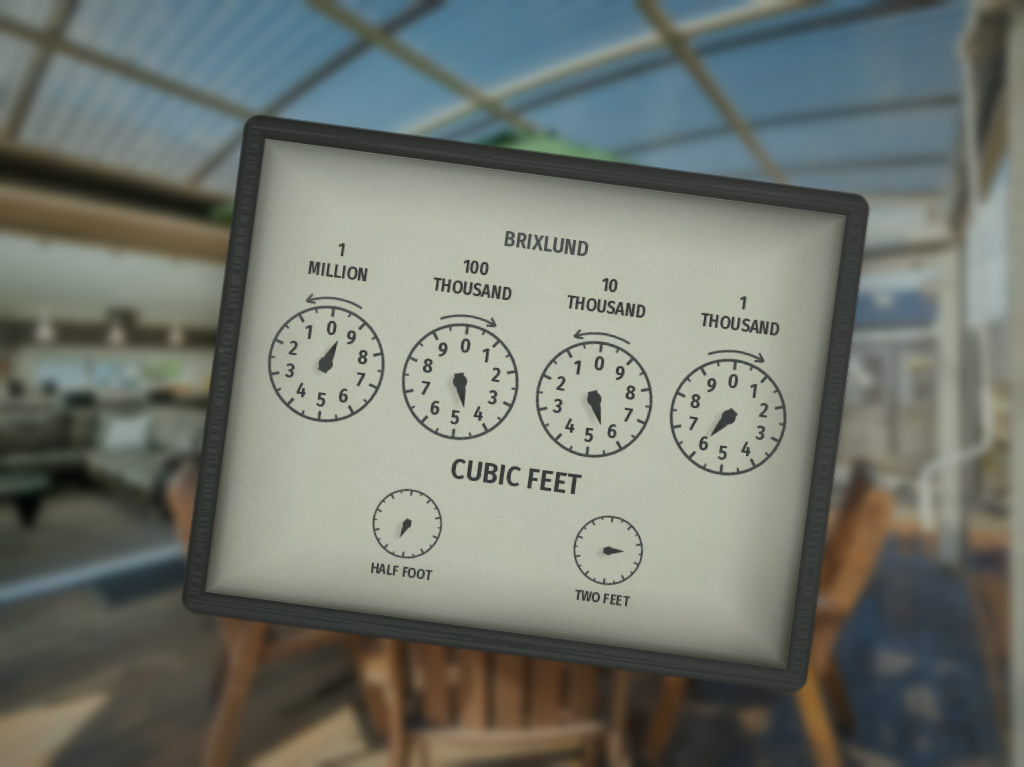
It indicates 945600 ft³
